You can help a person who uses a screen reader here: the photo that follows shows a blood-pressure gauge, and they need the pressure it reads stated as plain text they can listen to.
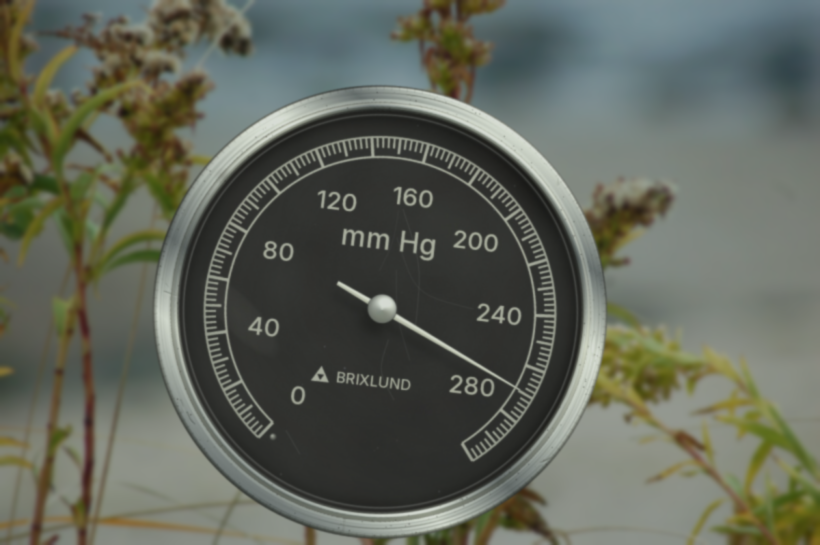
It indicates 270 mmHg
